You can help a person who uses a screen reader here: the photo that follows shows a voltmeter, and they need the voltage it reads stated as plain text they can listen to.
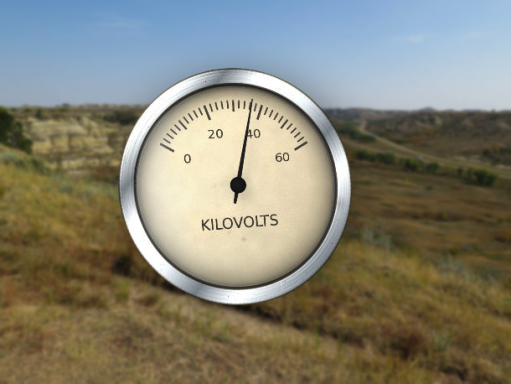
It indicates 36 kV
